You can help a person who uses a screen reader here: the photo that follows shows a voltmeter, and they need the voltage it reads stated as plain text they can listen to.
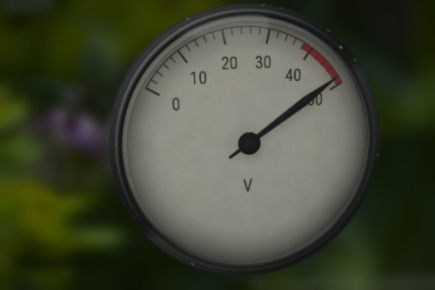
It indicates 48 V
